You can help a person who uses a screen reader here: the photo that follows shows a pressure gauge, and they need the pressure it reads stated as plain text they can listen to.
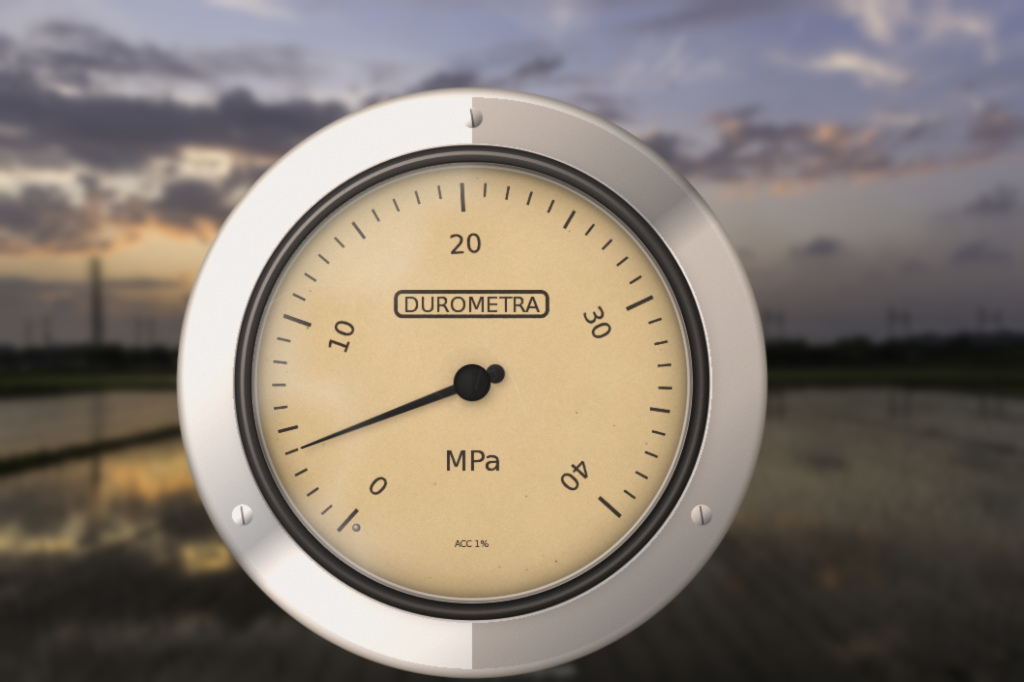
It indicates 4 MPa
